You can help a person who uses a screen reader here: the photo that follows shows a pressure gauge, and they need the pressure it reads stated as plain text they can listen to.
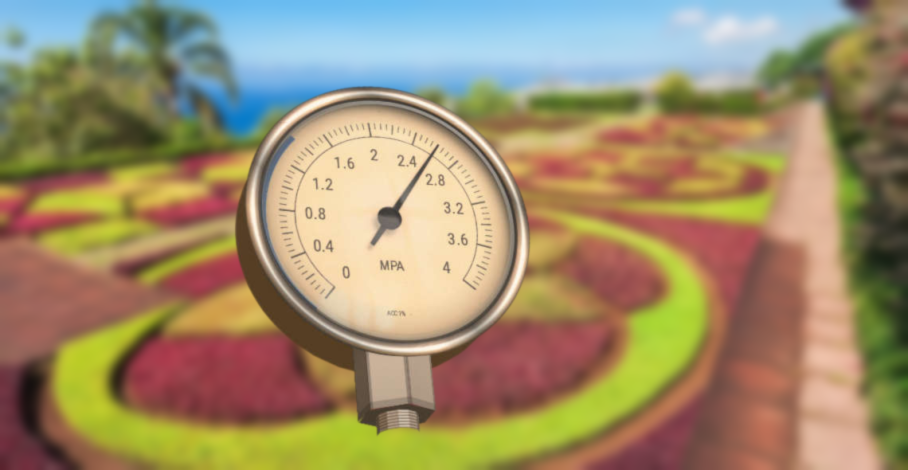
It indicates 2.6 MPa
